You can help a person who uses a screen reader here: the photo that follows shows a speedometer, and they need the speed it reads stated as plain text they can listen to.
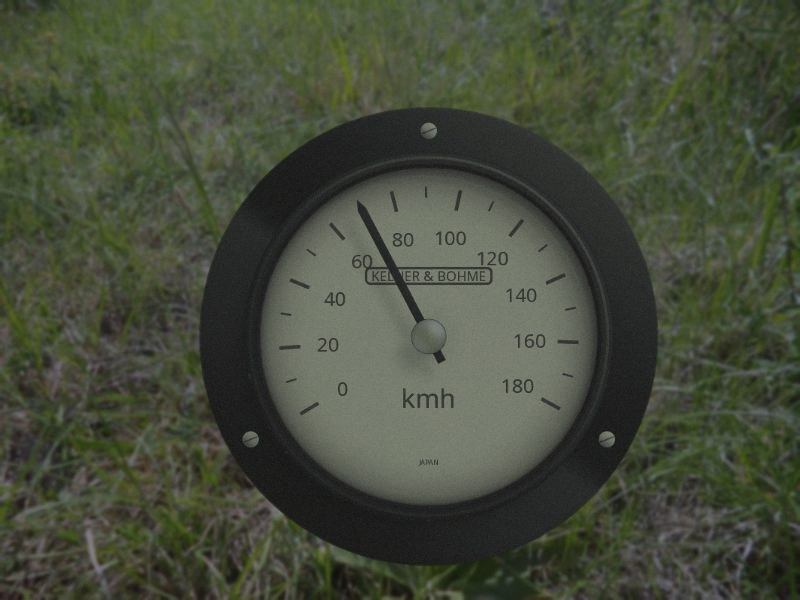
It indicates 70 km/h
